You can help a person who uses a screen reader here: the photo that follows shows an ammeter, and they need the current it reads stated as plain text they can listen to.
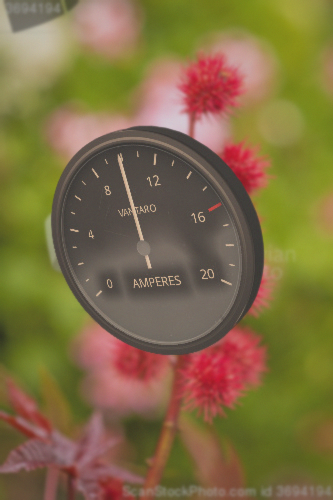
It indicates 10 A
